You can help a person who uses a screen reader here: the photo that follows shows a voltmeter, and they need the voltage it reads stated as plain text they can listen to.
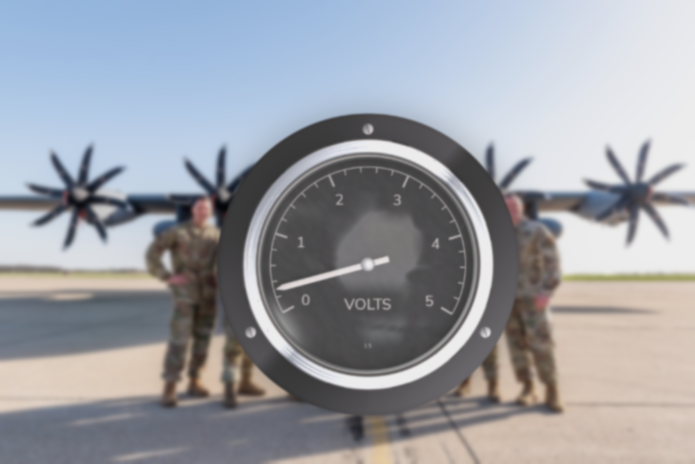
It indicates 0.3 V
